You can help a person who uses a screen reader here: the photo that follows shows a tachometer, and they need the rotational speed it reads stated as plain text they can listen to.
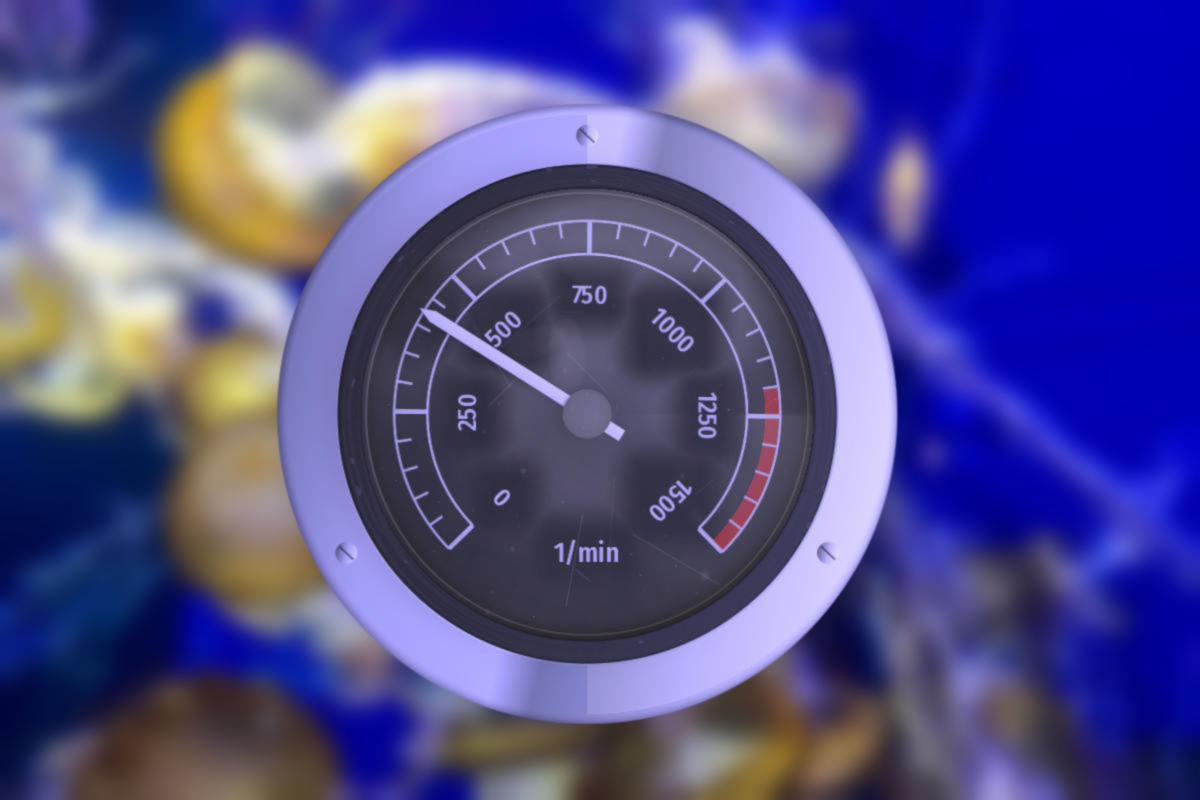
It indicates 425 rpm
